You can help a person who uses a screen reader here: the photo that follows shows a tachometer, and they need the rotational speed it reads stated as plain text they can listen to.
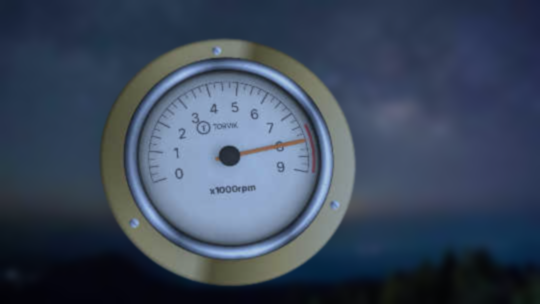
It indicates 8000 rpm
